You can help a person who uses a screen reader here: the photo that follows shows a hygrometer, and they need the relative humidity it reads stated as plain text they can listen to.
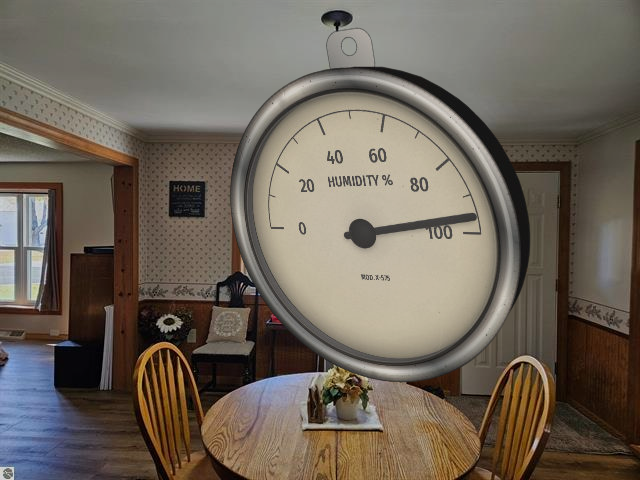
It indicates 95 %
